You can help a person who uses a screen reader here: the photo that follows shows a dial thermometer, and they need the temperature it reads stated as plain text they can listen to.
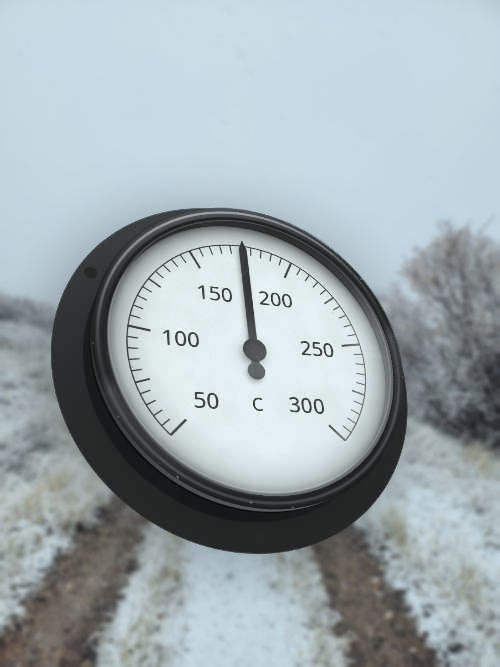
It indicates 175 °C
